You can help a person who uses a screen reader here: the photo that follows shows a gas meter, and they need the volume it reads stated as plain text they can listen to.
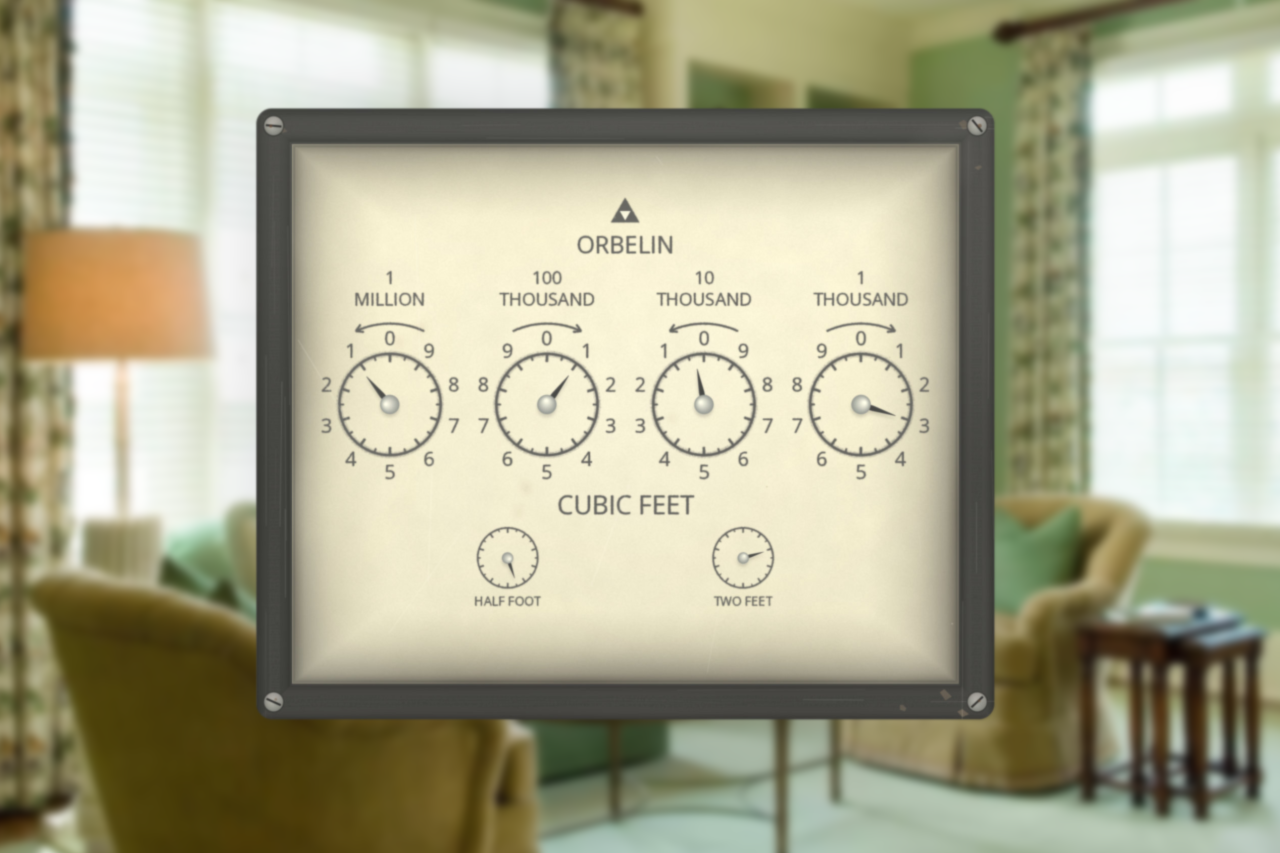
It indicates 110300 ft³
